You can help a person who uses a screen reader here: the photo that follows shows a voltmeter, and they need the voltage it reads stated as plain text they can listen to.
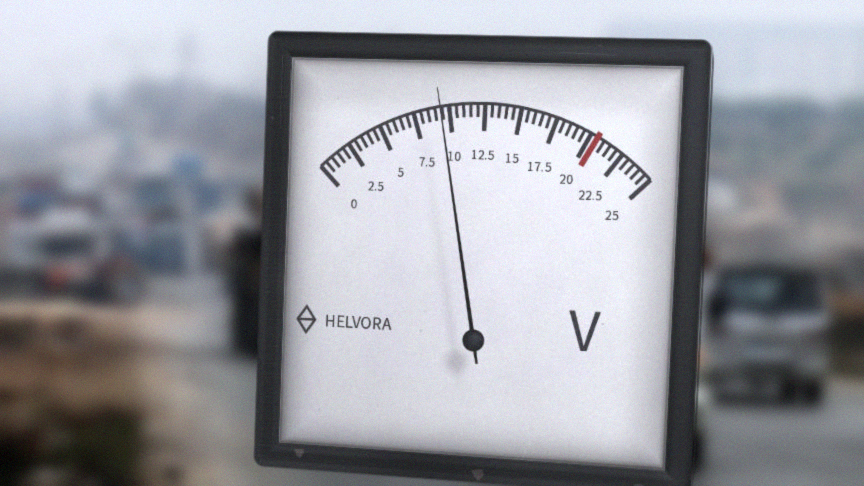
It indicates 9.5 V
